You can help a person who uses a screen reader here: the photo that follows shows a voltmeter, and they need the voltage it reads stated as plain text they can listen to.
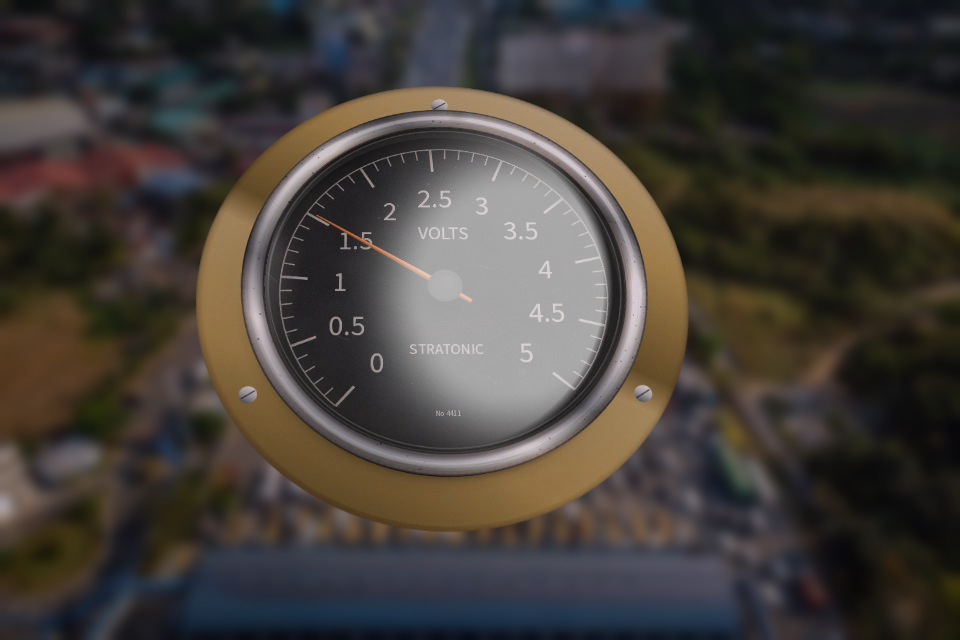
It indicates 1.5 V
